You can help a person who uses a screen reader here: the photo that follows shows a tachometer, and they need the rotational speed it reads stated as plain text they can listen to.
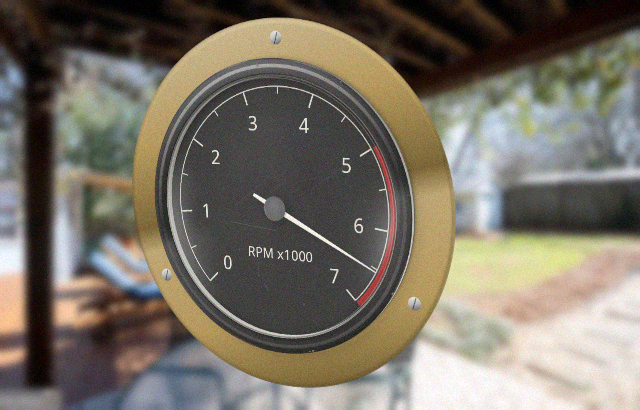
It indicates 6500 rpm
